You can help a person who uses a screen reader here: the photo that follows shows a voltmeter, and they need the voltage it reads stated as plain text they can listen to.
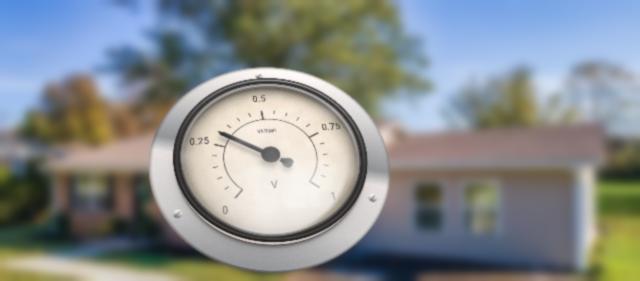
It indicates 0.3 V
